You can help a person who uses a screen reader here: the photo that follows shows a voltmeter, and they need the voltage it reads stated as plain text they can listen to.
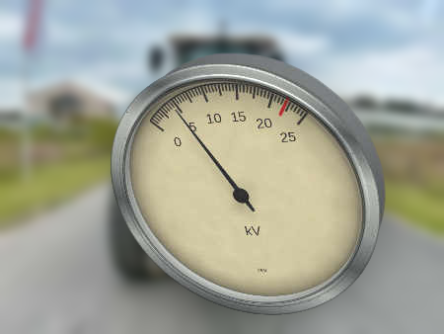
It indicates 5 kV
